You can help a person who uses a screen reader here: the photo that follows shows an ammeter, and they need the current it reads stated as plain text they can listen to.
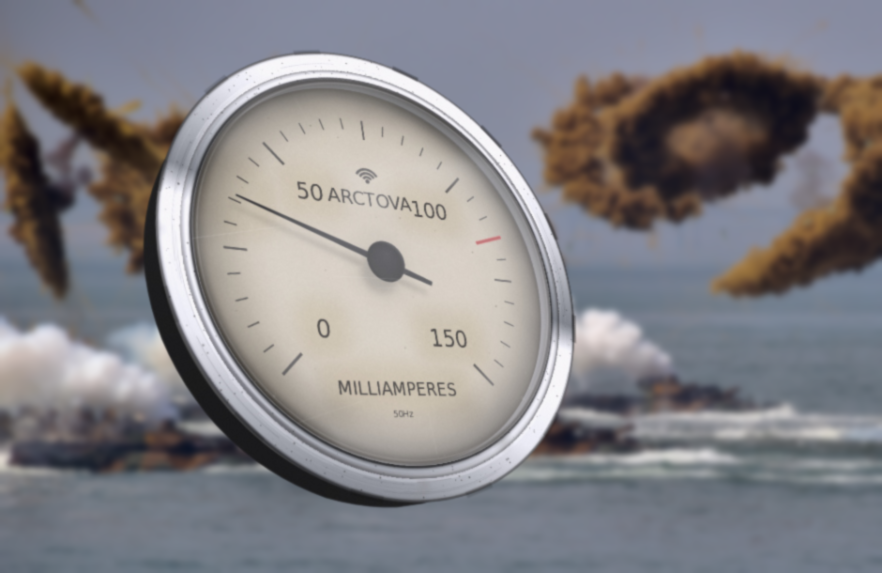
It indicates 35 mA
